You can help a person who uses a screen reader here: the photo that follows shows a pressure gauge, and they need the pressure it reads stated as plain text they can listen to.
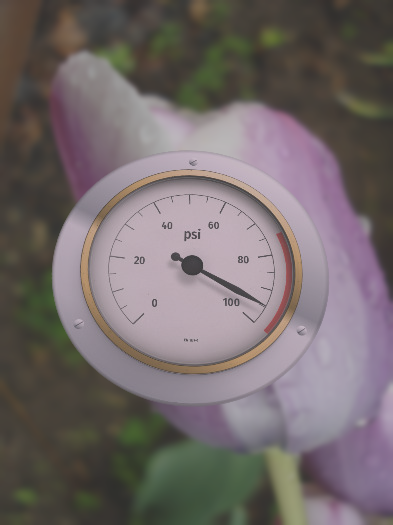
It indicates 95 psi
